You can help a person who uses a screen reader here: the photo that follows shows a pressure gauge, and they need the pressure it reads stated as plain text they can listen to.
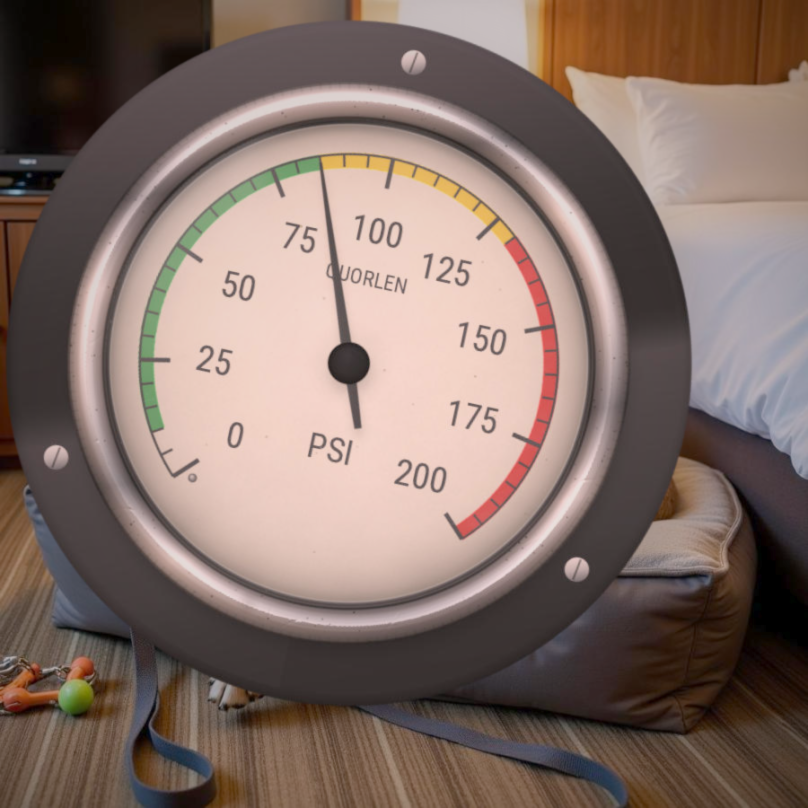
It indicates 85 psi
